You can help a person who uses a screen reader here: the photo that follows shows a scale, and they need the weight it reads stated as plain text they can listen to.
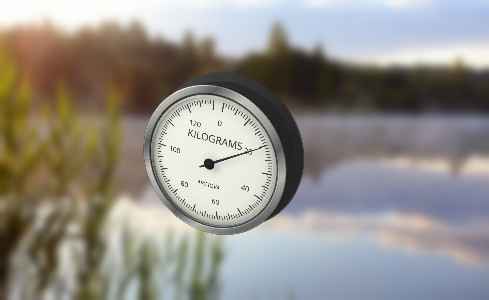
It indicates 20 kg
